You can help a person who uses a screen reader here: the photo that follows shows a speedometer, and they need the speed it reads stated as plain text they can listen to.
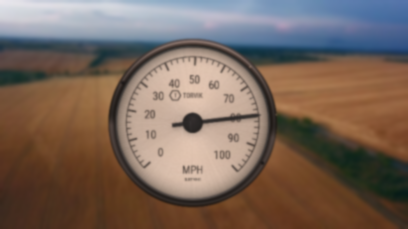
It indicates 80 mph
